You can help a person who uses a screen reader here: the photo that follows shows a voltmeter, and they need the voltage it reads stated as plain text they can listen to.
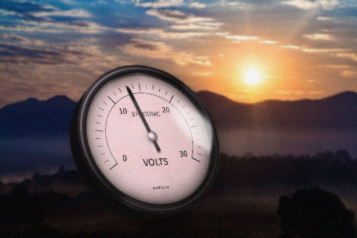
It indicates 13 V
